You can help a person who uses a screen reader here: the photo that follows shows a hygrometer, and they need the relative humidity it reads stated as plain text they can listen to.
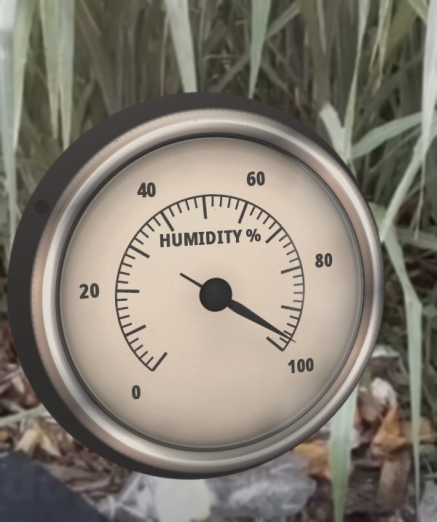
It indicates 97 %
